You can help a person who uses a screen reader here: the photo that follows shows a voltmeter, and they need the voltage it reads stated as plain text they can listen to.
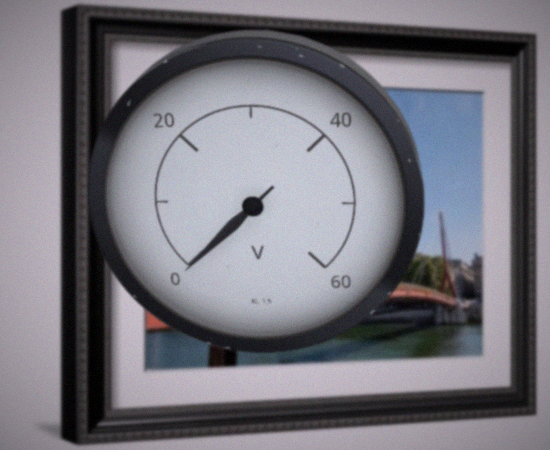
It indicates 0 V
